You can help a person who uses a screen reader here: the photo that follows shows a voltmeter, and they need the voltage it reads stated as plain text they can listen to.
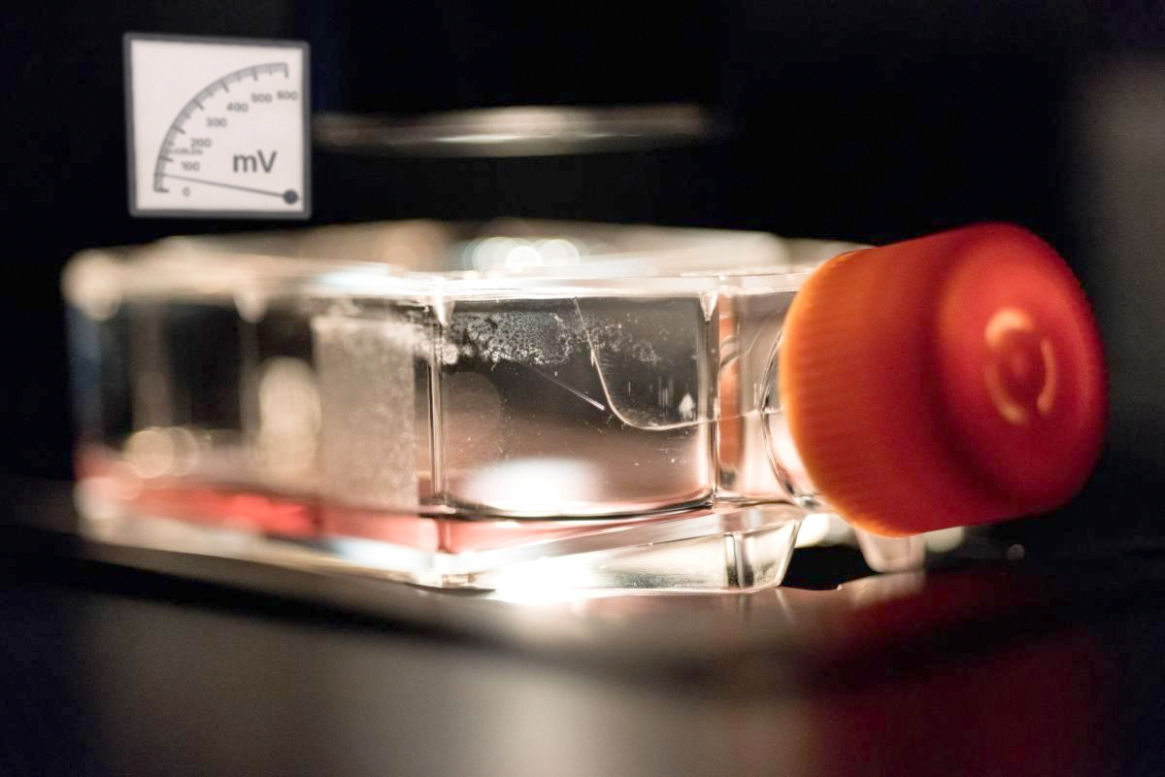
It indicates 50 mV
